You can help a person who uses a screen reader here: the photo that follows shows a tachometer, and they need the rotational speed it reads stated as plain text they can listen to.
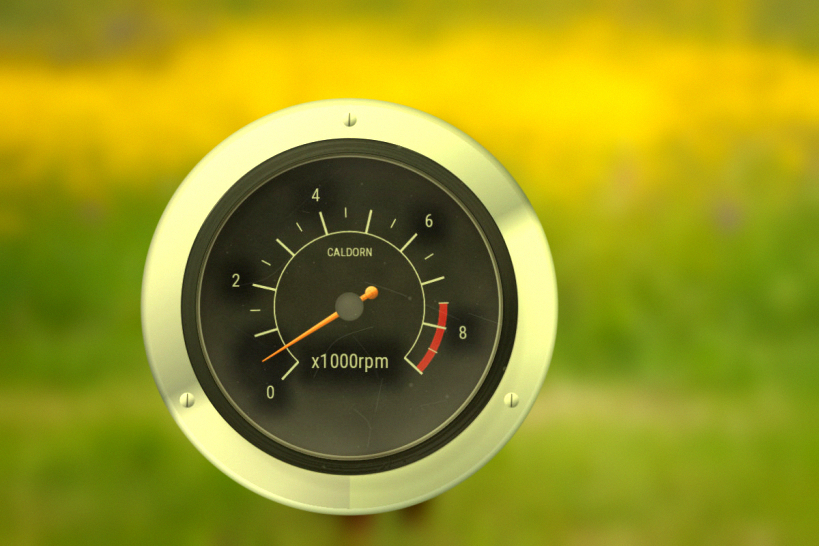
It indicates 500 rpm
